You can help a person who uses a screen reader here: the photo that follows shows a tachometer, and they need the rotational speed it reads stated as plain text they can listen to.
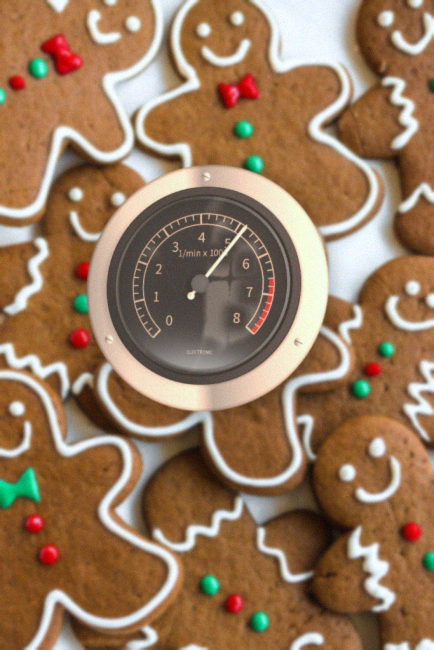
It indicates 5200 rpm
